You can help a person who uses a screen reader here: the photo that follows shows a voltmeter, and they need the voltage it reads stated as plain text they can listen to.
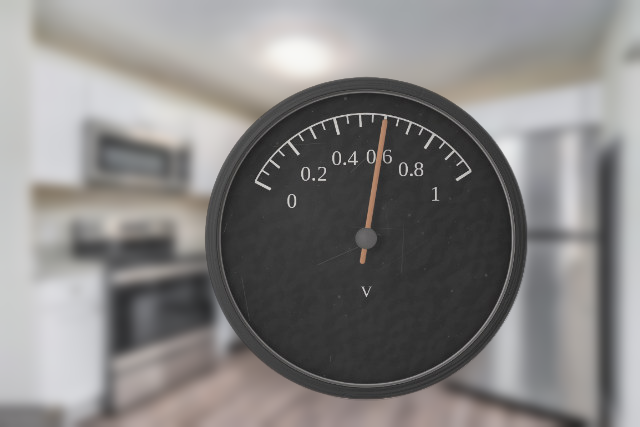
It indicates 0.6 V
